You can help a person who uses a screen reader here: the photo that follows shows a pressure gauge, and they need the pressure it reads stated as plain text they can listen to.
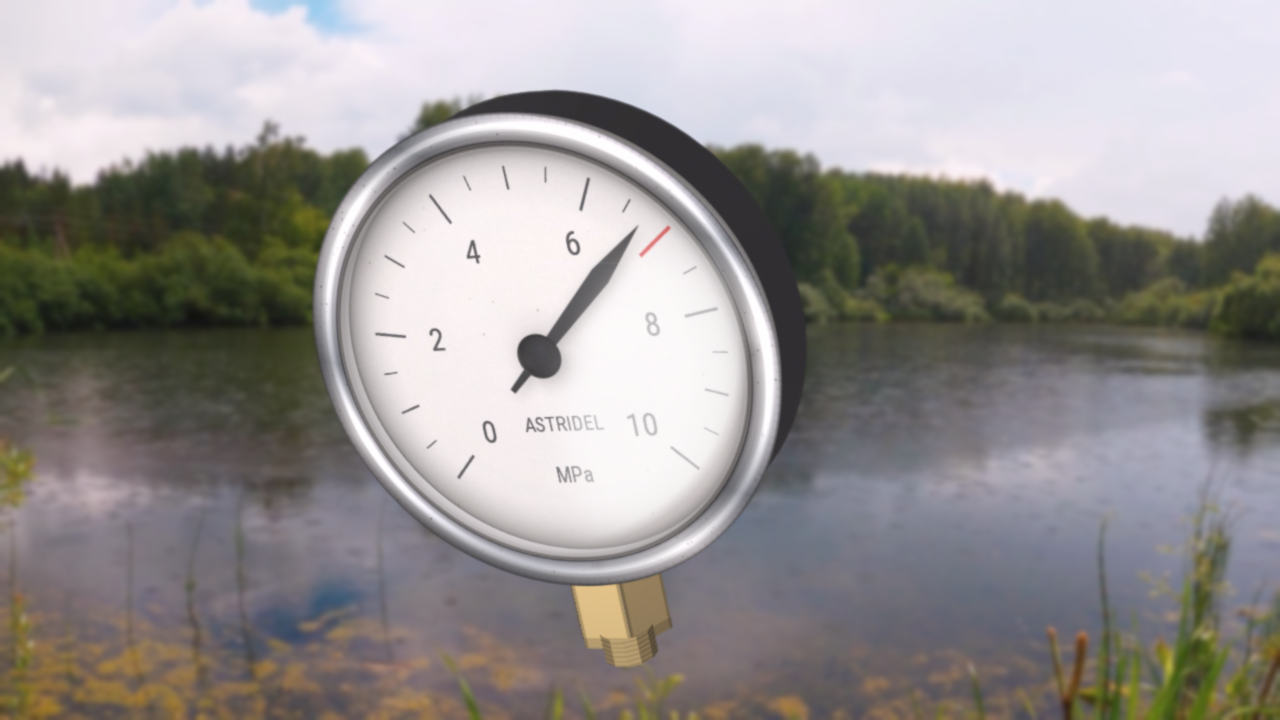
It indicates 6.75 MPa
